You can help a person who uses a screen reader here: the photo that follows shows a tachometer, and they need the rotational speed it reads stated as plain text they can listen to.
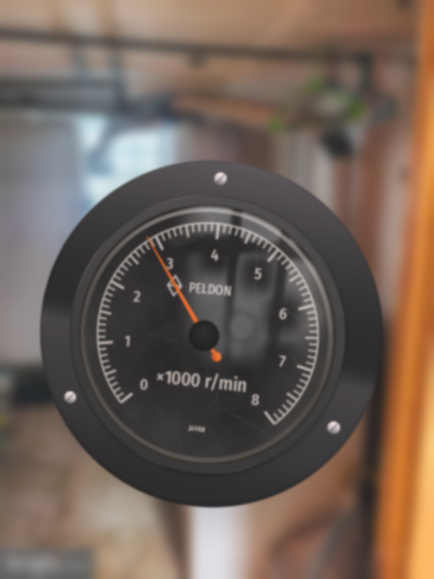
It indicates 2900 rpm
